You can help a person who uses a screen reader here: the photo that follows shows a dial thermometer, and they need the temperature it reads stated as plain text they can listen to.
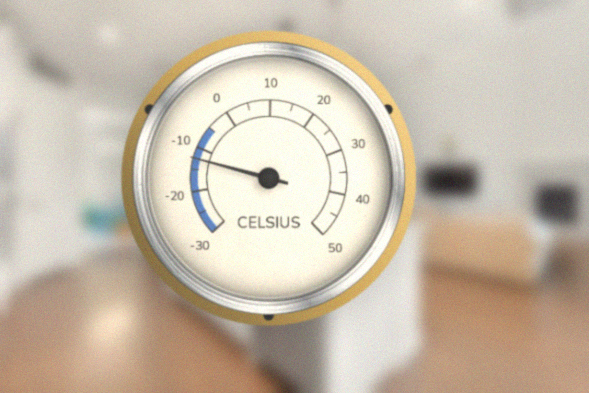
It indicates -12.5 °C
